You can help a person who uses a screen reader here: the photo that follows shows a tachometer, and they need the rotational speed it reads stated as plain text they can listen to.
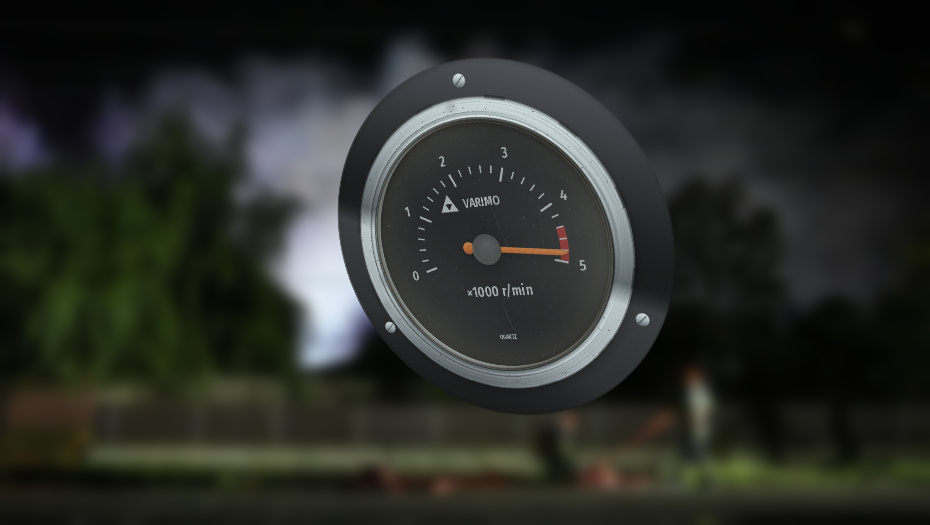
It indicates 4800 rpm
